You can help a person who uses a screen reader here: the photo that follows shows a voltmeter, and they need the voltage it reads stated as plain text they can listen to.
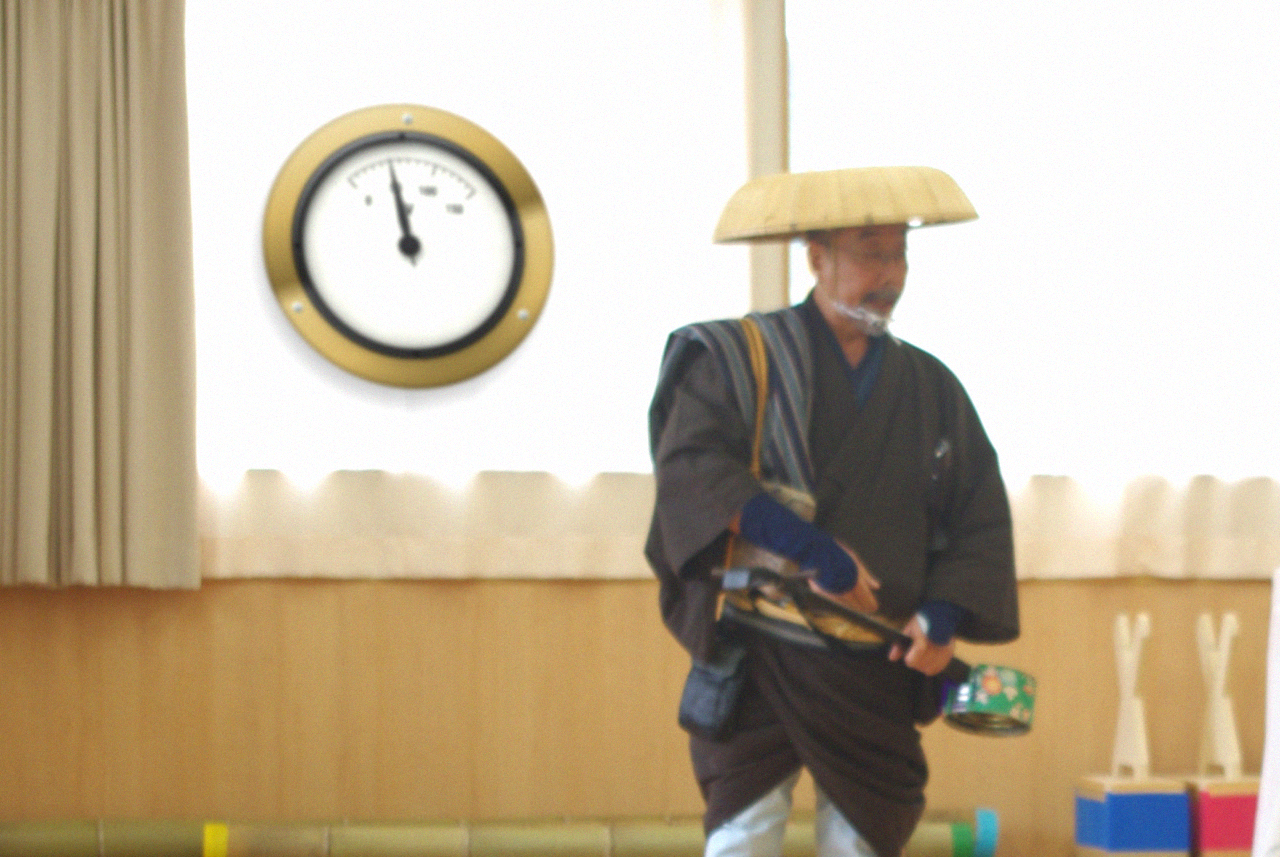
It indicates 50 V
